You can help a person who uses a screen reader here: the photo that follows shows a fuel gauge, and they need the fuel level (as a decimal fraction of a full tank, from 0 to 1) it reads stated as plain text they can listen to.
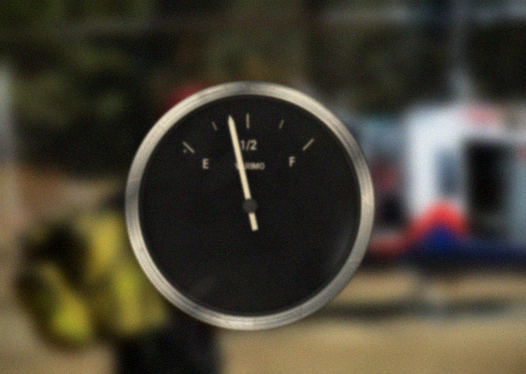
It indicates 0.375
